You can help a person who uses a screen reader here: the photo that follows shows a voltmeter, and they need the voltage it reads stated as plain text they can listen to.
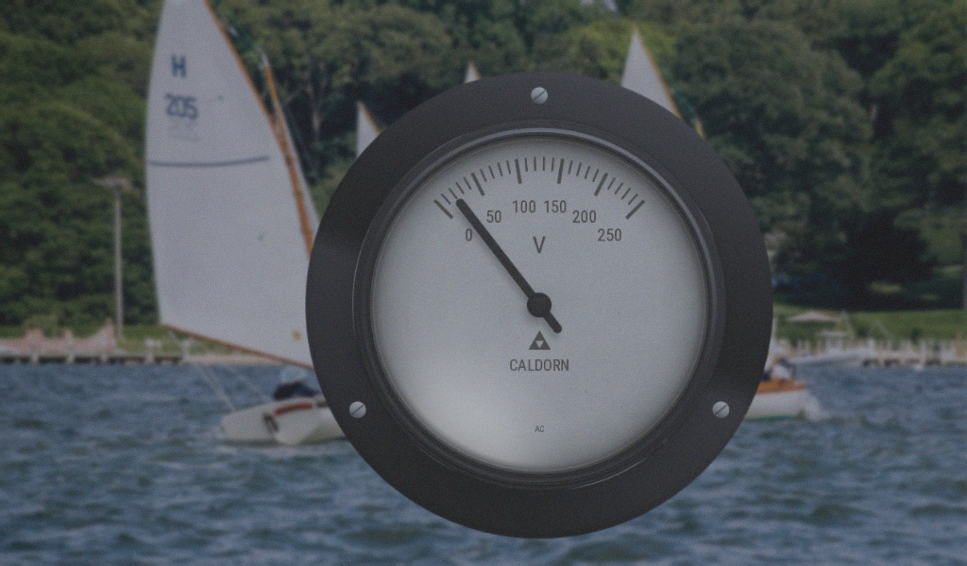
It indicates 20 V
